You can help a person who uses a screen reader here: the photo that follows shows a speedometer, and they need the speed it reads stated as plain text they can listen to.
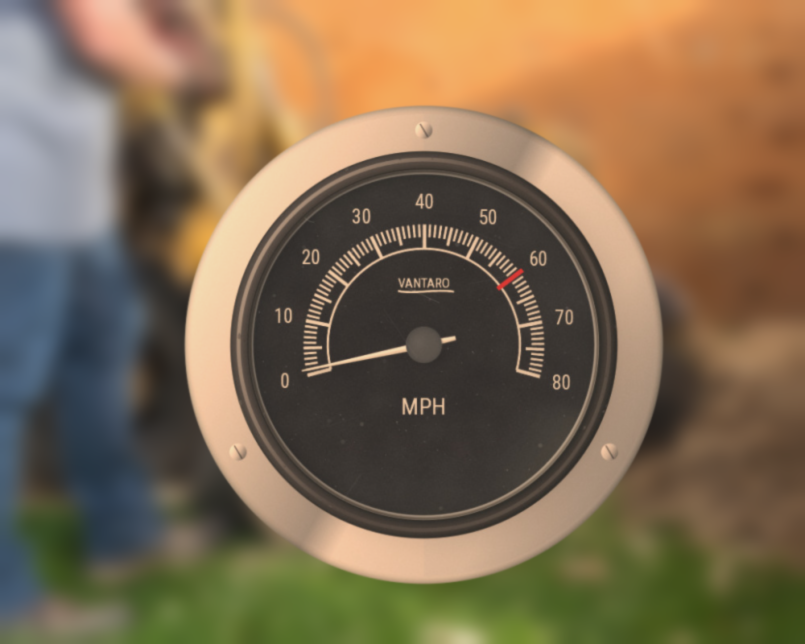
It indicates 1 mph
